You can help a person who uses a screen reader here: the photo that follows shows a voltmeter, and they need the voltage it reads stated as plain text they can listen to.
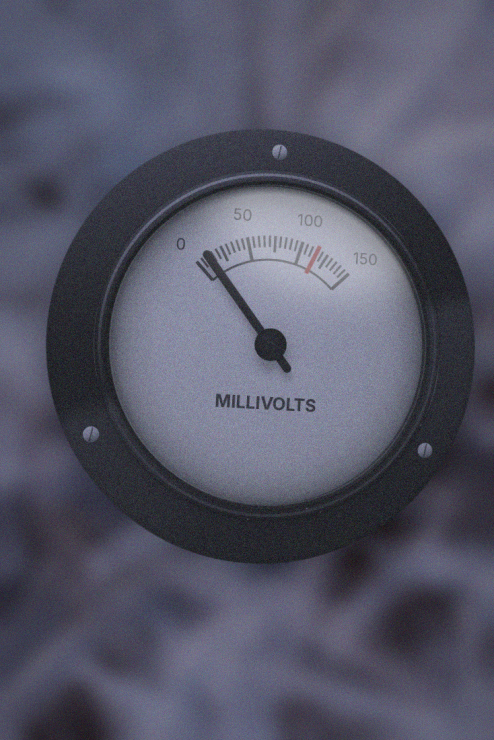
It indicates 10 mV
